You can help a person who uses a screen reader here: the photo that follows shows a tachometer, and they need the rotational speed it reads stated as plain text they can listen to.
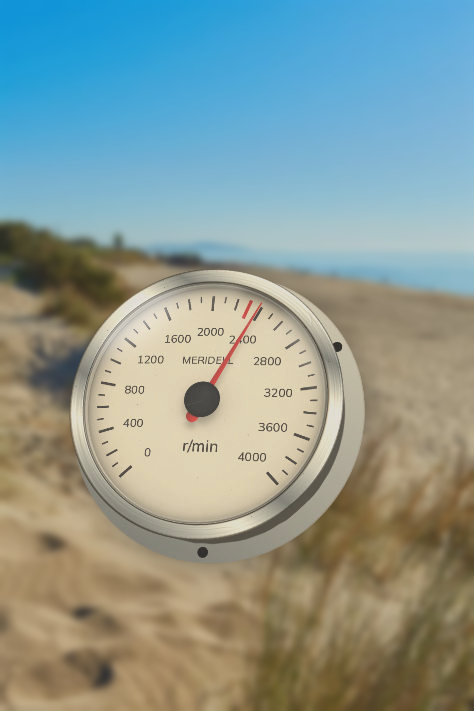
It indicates 2400 rpm
